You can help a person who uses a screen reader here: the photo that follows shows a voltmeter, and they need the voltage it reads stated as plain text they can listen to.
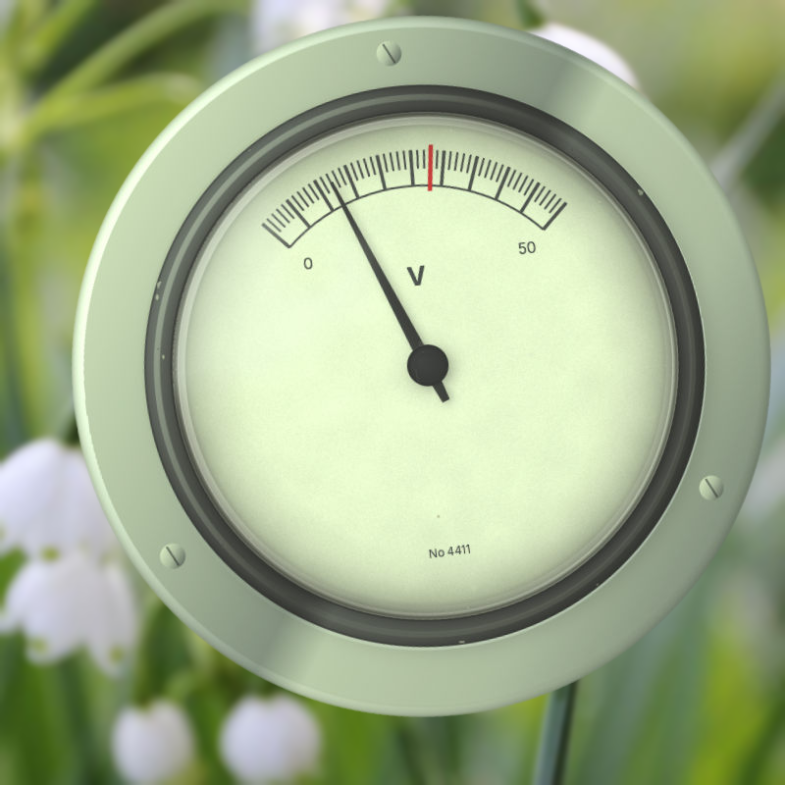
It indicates 12 V
